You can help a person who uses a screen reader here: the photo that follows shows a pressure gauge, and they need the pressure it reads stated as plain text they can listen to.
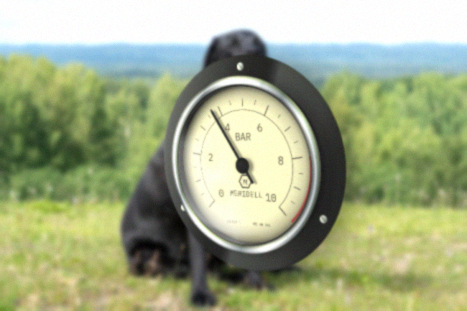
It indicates 3.75 bar
